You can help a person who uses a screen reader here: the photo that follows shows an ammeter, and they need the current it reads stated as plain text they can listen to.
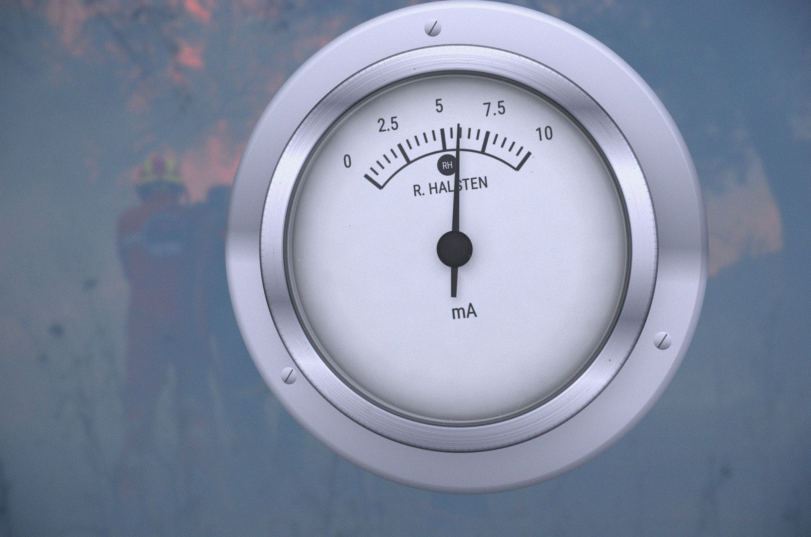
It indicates 6 mA
